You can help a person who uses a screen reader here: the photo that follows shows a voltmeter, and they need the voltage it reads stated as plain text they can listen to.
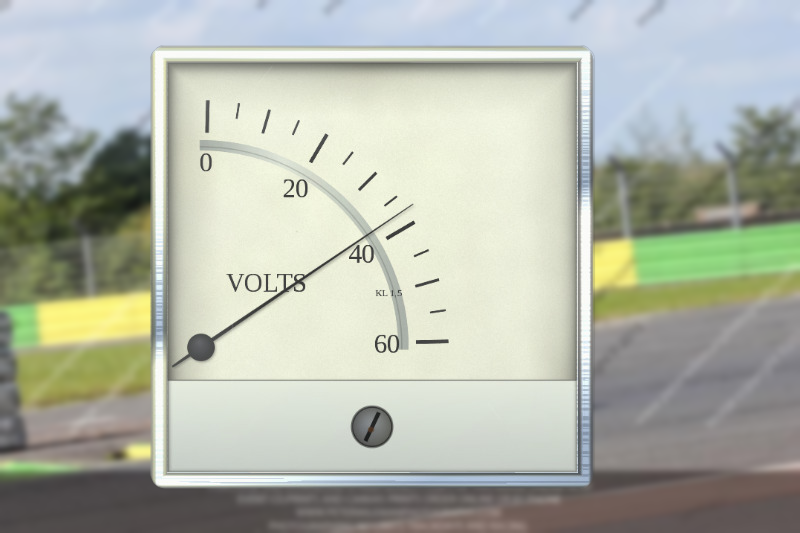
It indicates 37.5 V
